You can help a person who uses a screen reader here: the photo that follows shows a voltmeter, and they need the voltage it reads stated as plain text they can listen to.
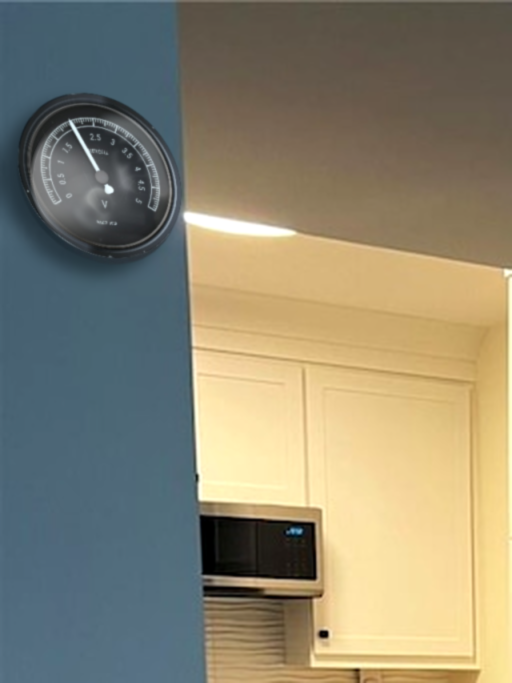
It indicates 2 V
